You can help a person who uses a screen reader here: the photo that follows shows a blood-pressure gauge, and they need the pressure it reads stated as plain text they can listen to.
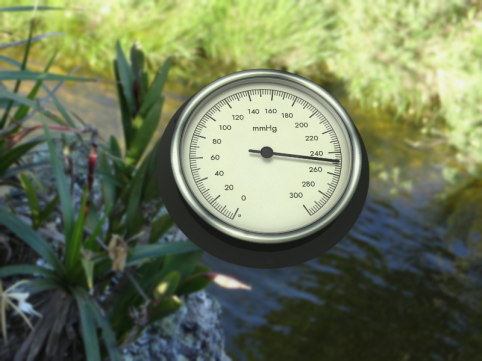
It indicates 250 mmHg
